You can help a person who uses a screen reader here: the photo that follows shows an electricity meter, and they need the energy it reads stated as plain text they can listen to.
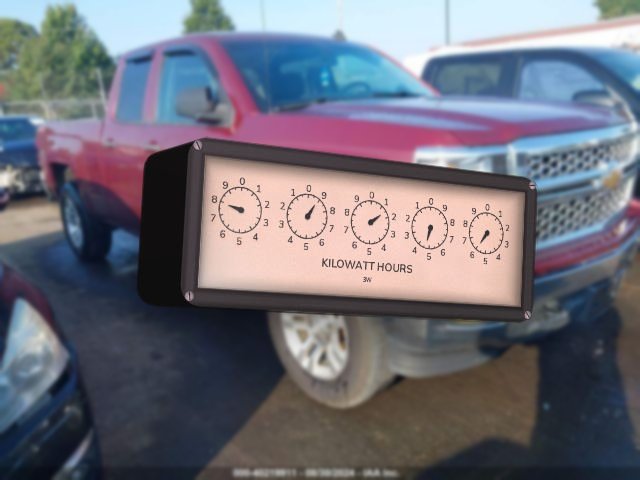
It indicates 79146 kWh
